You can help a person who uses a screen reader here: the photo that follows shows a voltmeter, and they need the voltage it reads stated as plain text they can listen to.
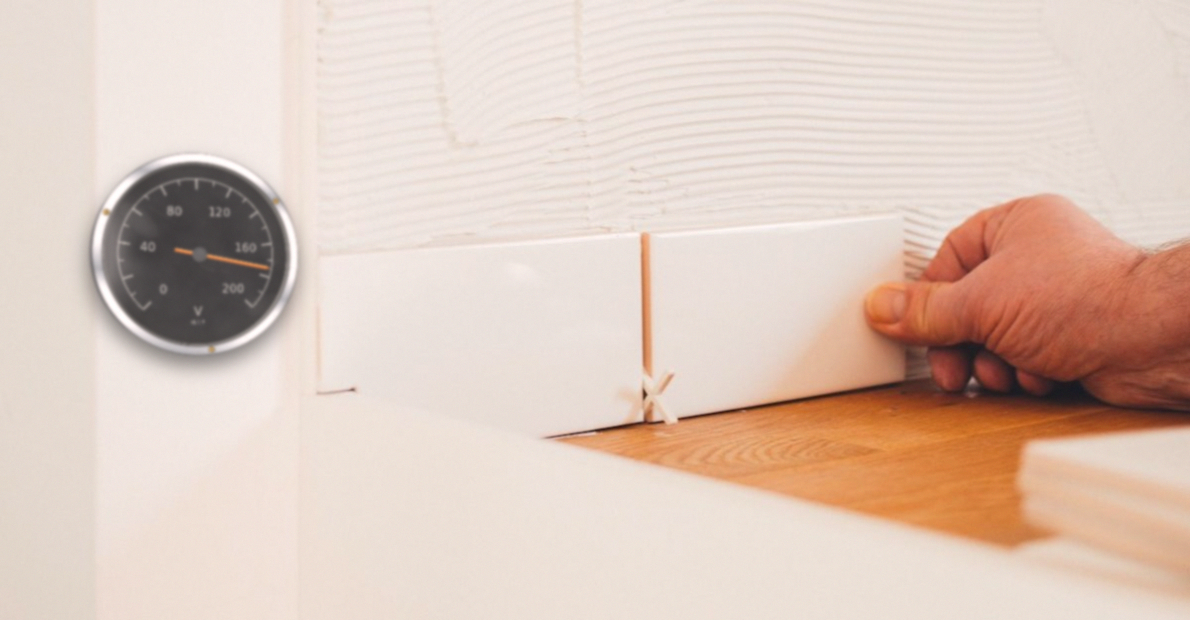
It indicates 175 V
